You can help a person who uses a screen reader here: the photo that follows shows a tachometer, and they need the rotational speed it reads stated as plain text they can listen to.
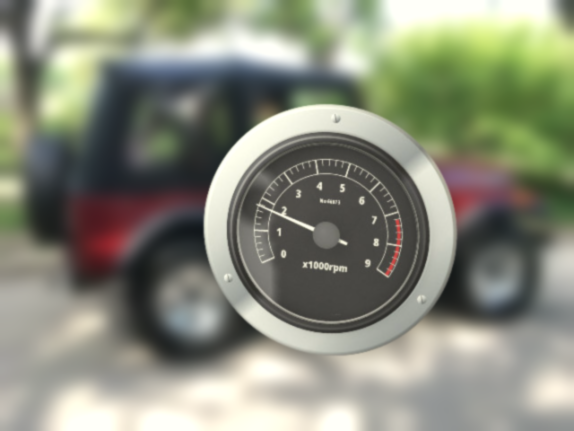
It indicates 1800 rpm
